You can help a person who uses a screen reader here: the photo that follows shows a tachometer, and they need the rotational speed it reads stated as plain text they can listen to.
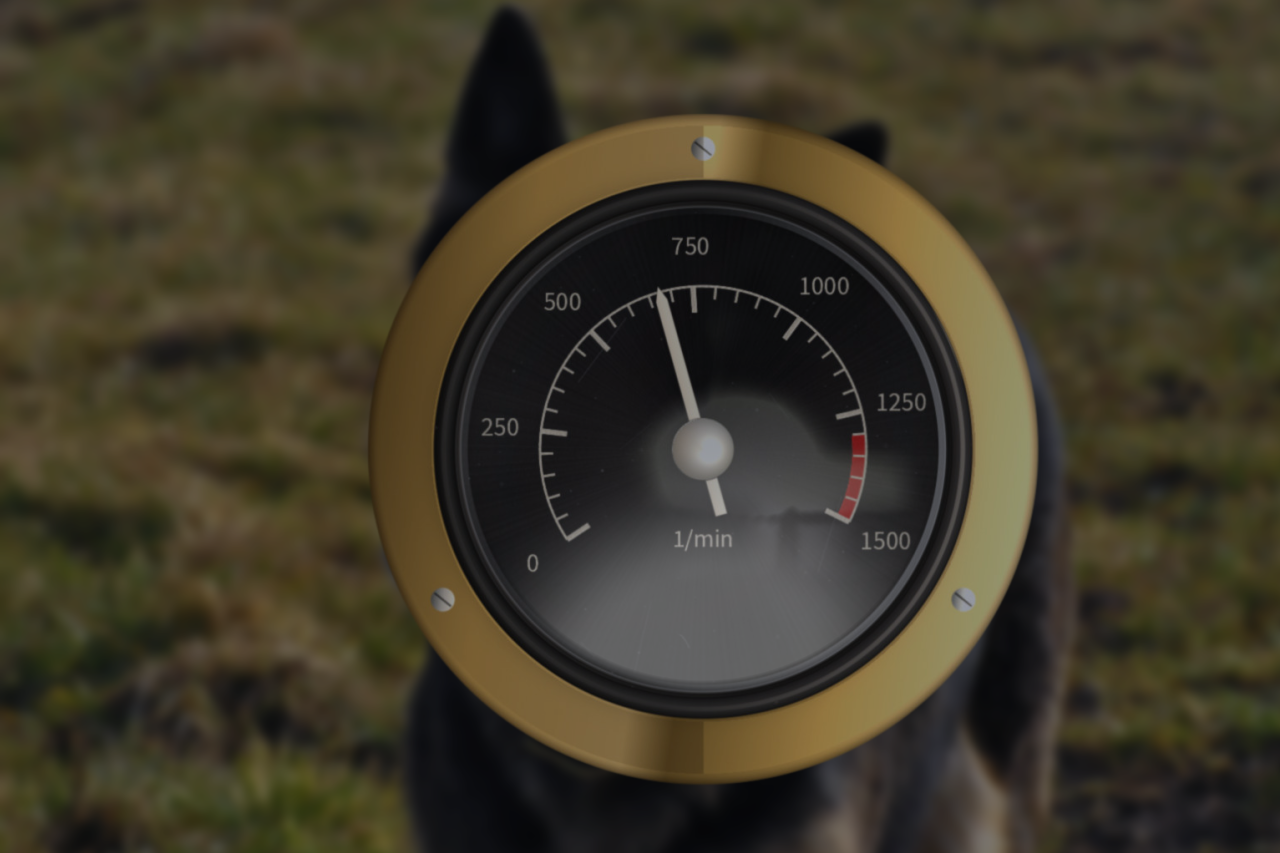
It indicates 675 rpm
